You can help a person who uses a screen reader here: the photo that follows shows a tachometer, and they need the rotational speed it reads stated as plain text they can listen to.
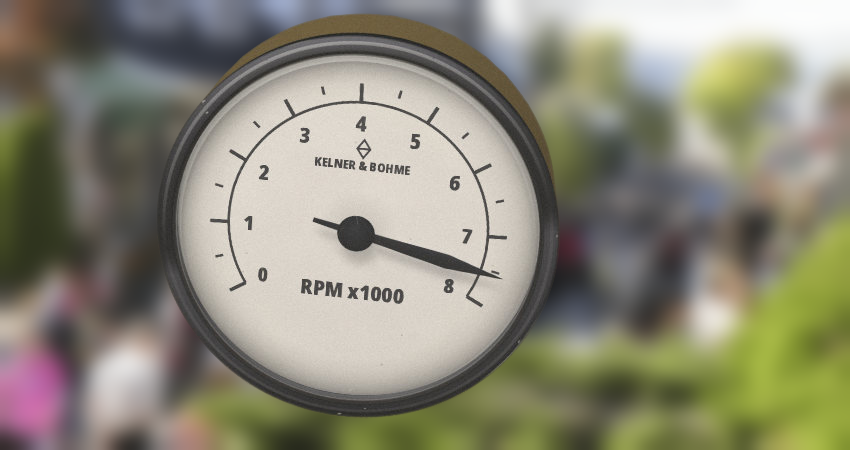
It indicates 7500 rpm
